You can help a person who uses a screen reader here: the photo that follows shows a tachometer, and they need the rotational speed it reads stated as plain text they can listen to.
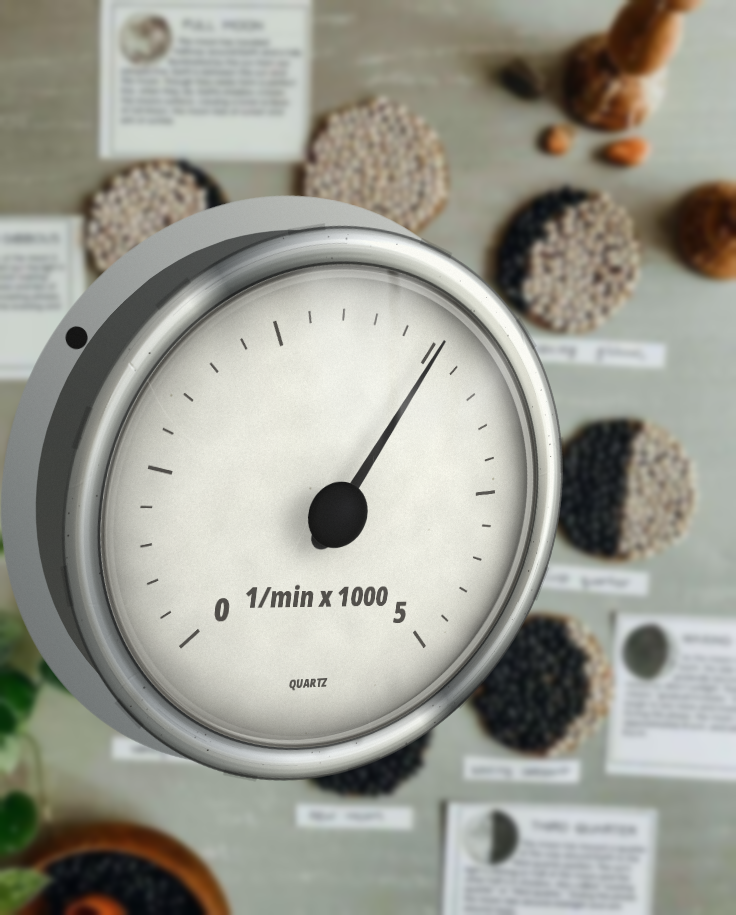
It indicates 3000 rpm
